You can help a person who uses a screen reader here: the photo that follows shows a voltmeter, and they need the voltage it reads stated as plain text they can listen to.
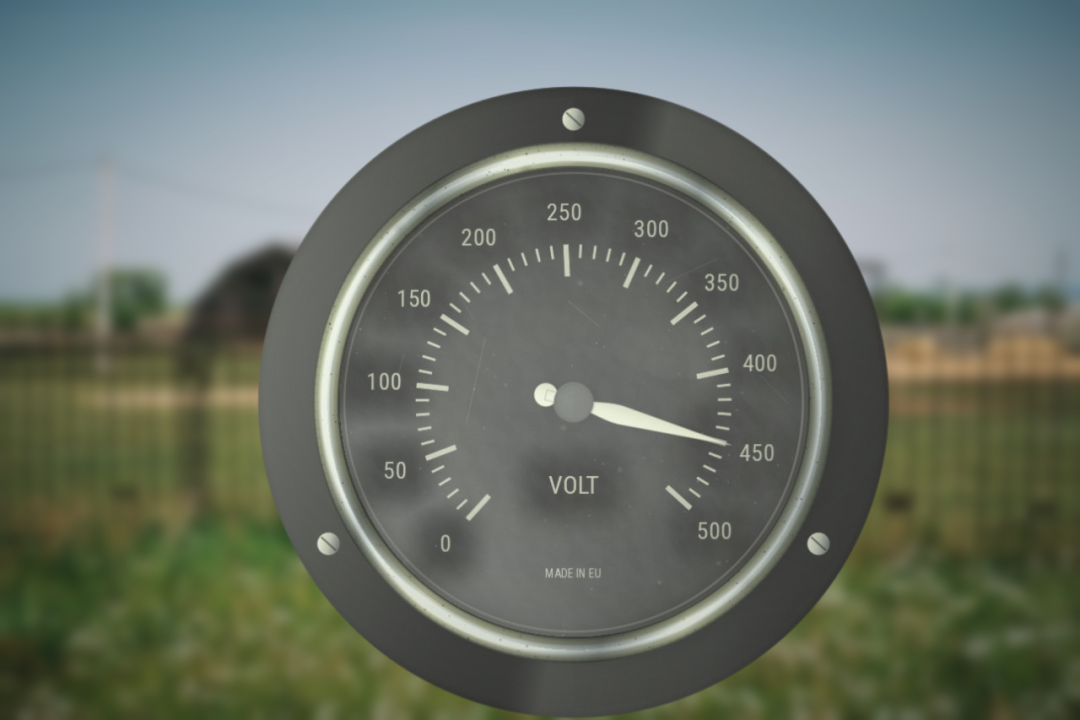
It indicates 450 V
